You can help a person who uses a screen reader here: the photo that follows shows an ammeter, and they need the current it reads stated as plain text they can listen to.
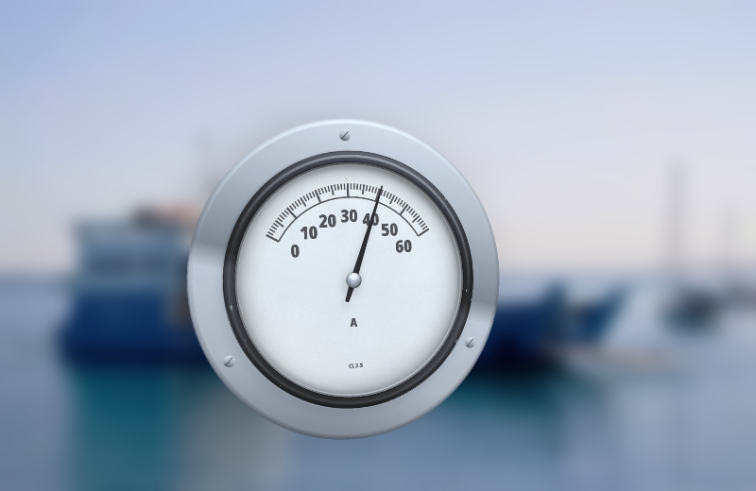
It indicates 40 A
